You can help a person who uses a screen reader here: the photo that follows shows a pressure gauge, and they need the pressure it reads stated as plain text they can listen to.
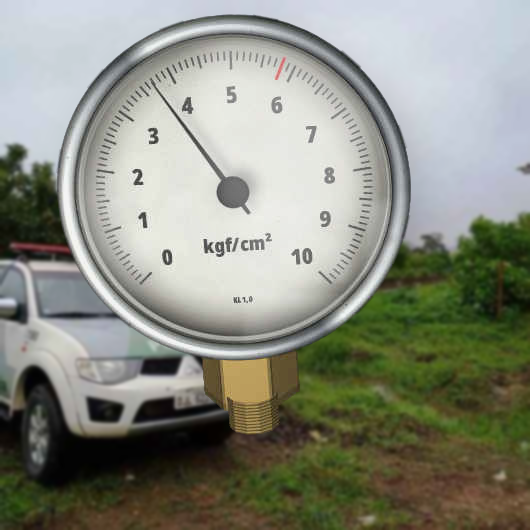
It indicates 3.7 kg/cm²
